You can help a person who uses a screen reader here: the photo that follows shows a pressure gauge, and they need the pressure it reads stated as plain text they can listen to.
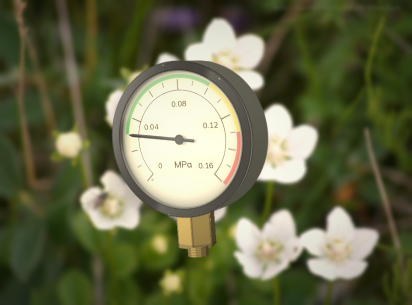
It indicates 0.03 MPa
